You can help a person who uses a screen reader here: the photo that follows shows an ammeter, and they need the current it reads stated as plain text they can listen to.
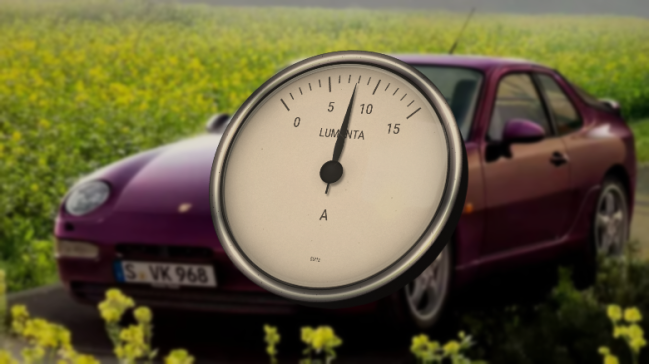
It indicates 8 A
